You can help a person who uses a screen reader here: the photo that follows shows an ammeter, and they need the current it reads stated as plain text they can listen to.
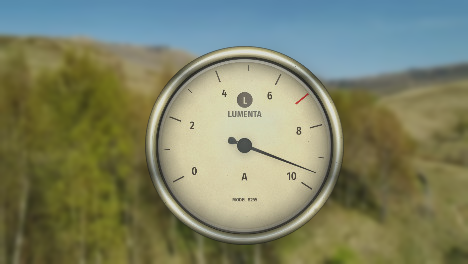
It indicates 9.5 A
